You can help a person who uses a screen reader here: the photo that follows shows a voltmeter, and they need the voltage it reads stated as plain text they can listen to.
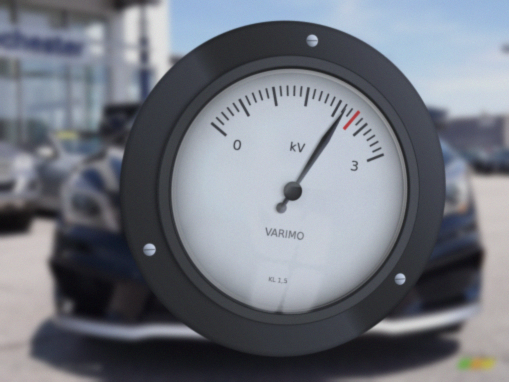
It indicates 2.1 kV
